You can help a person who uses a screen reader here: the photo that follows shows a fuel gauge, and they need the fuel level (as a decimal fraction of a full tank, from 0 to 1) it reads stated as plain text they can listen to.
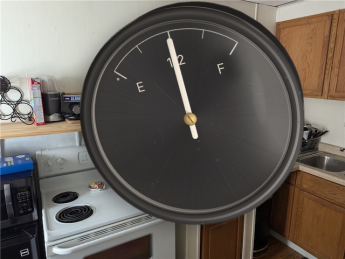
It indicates 0.5
